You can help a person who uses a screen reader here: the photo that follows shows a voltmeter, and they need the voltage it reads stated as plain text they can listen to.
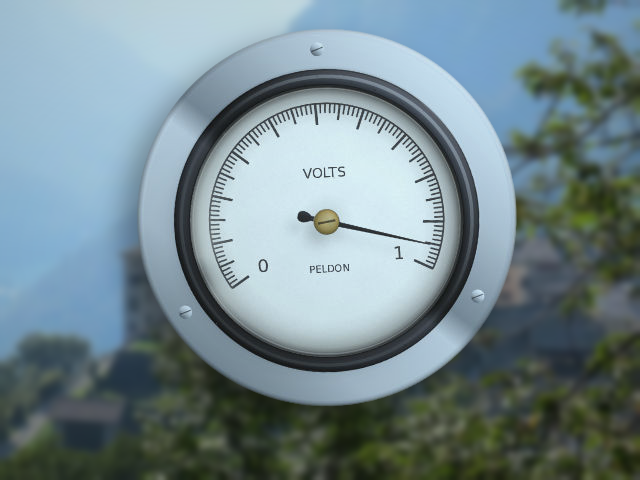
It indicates 0.95 V
